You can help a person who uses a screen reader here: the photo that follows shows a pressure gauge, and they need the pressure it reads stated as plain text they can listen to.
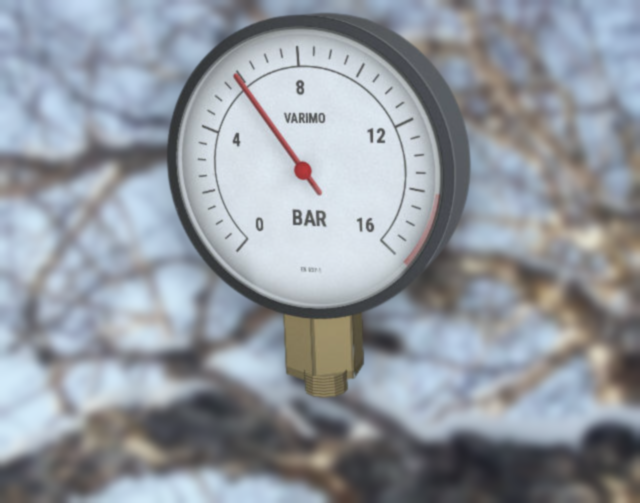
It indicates 6 bar
